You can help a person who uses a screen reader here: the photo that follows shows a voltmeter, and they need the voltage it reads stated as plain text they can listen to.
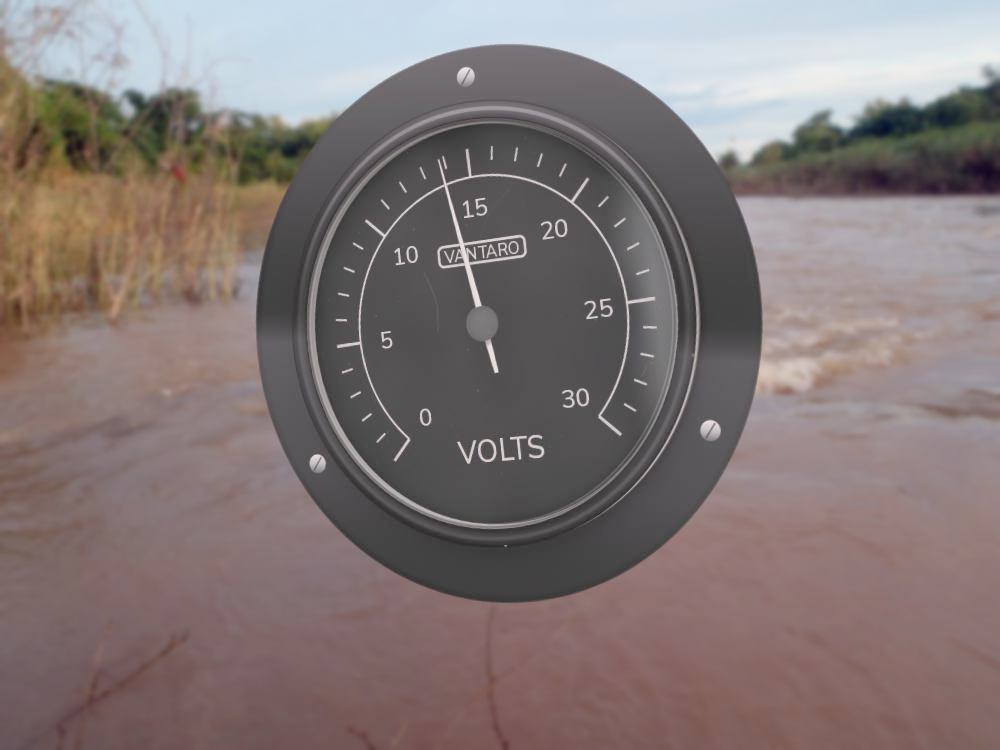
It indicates 14 V
